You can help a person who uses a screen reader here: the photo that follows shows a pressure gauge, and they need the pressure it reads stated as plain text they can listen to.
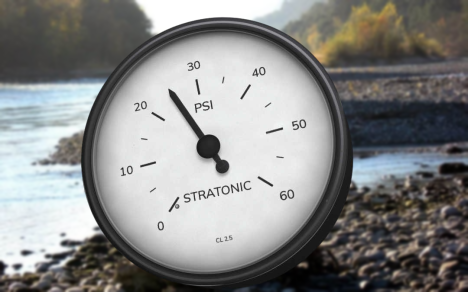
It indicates 25 psi
